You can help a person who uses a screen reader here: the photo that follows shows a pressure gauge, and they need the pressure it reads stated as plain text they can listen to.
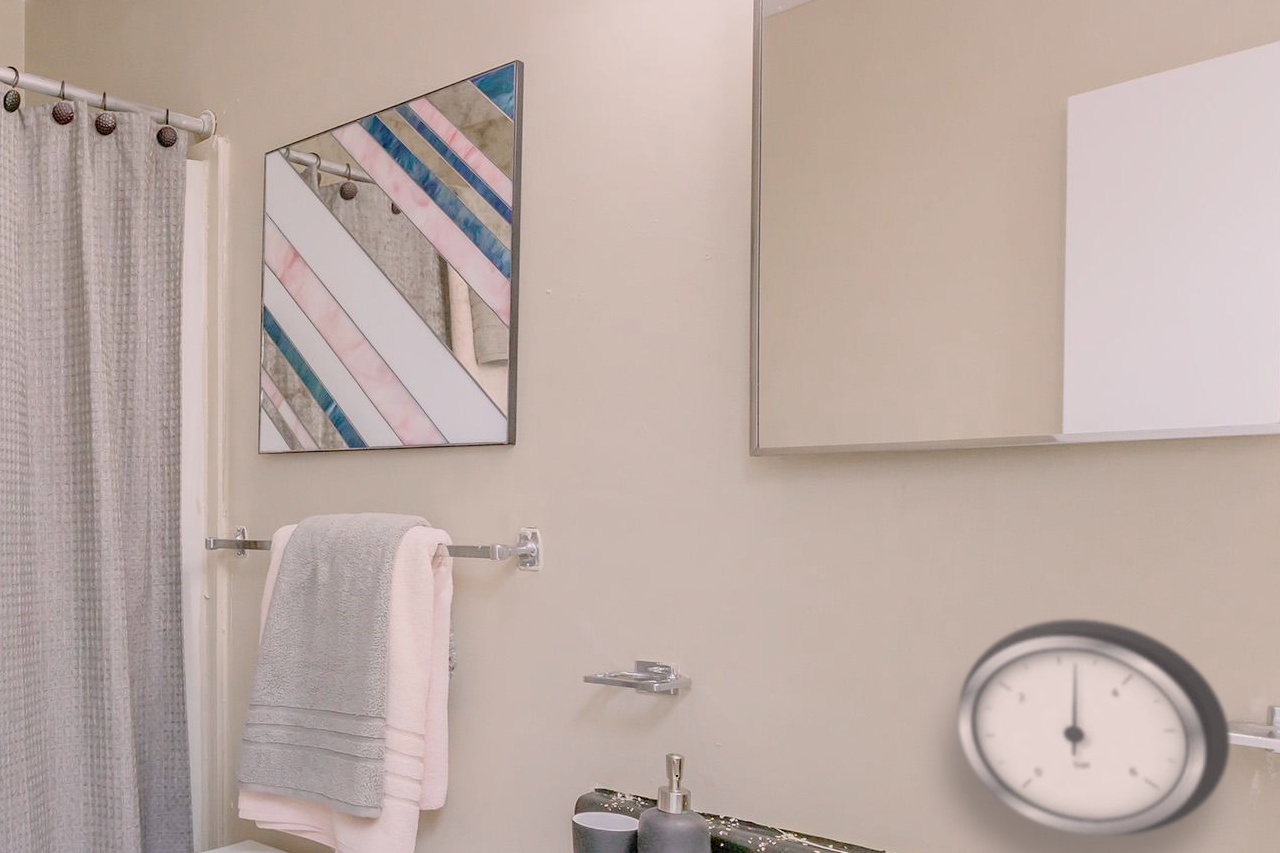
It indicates 3.25 bar
